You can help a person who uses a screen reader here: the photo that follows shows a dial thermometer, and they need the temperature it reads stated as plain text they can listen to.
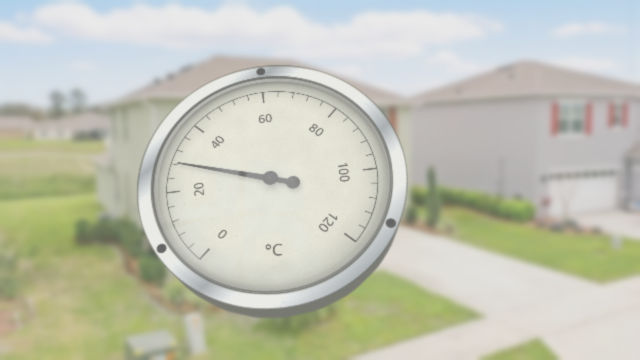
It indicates 28 °C
